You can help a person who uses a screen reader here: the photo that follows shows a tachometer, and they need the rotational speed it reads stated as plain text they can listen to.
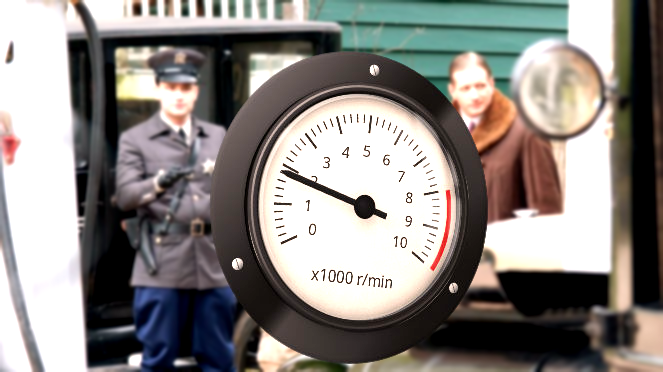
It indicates 1800 rpm
